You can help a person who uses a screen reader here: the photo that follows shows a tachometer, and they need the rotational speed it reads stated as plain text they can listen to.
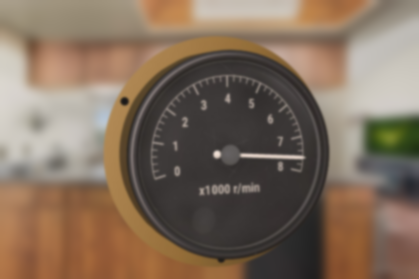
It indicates 7600 rpm
